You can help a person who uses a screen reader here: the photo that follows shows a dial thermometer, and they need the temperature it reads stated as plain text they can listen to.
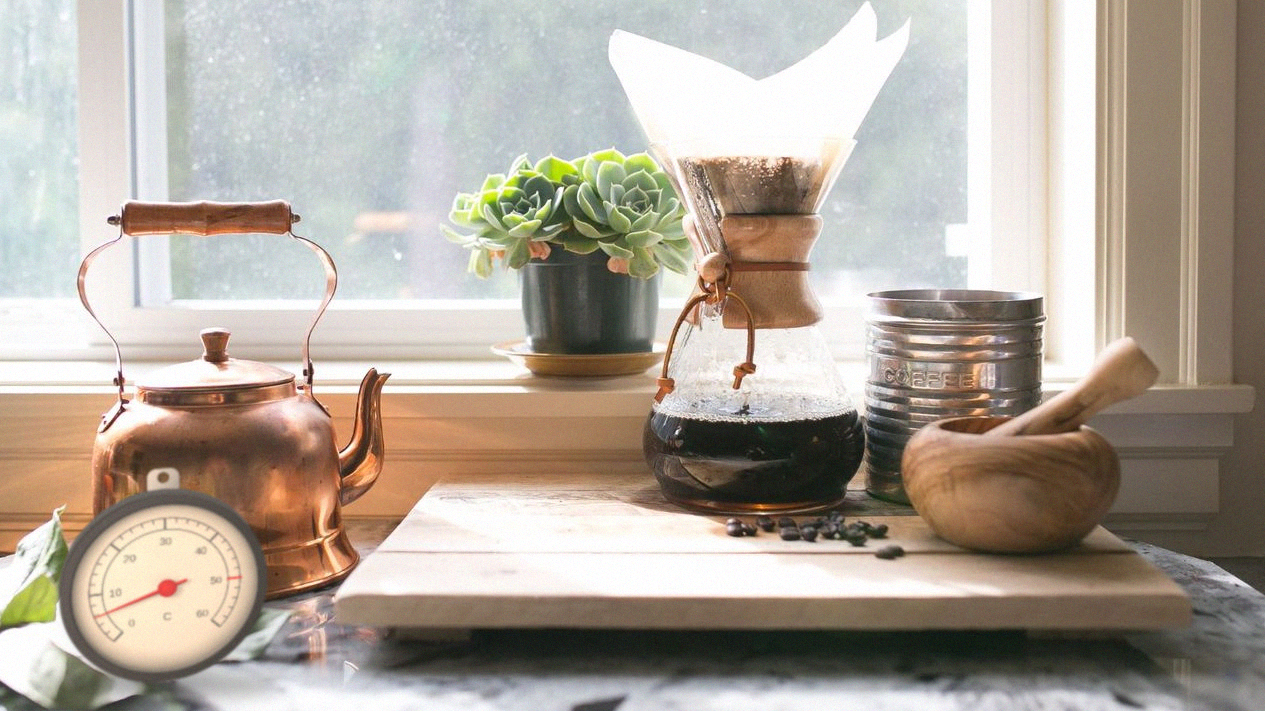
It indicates 6 °C
